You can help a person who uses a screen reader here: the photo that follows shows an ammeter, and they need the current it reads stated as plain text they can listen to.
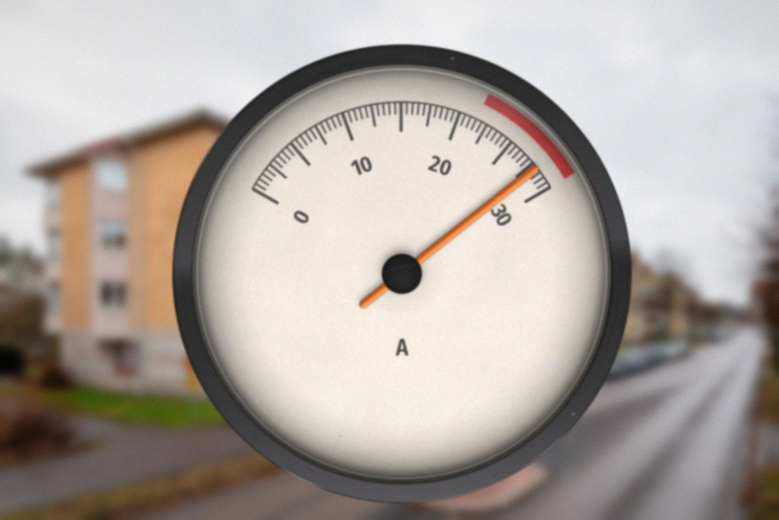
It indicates 28 A
